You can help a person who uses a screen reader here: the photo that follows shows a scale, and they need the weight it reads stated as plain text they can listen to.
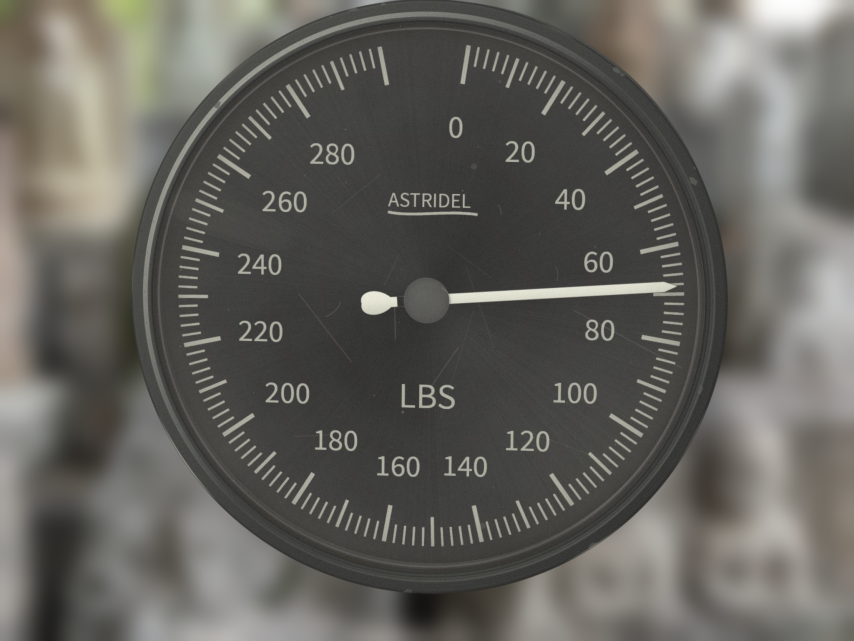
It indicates 68 lb
